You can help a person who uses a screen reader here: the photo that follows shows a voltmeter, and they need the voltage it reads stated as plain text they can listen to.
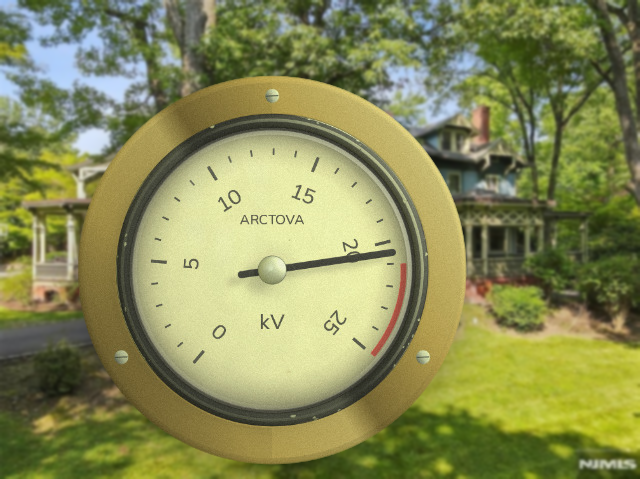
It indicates 20.5 kV
